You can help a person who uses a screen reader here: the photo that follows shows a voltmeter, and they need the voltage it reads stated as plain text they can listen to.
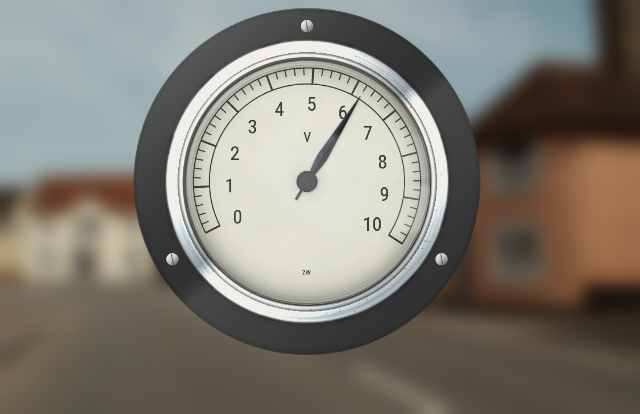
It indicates 6.2 V
